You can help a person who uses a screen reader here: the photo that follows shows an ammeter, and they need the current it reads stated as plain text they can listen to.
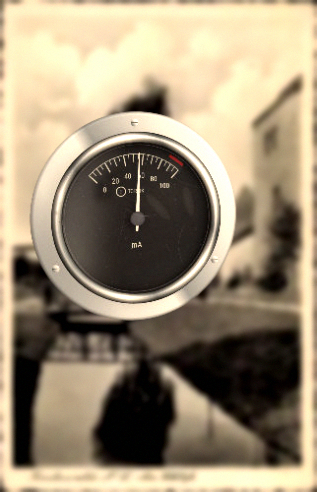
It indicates 55 mA
